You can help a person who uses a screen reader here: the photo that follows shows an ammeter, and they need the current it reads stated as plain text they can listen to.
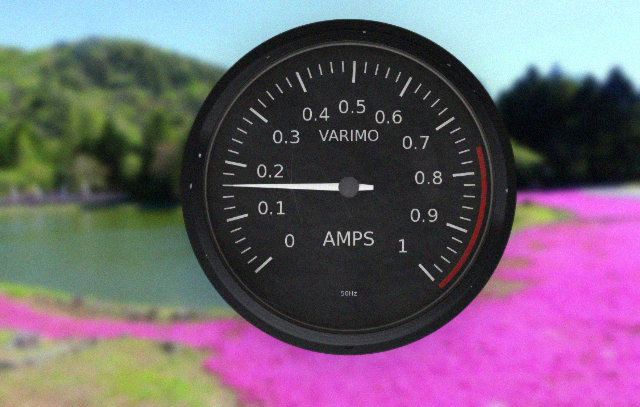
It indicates 0.16 A
